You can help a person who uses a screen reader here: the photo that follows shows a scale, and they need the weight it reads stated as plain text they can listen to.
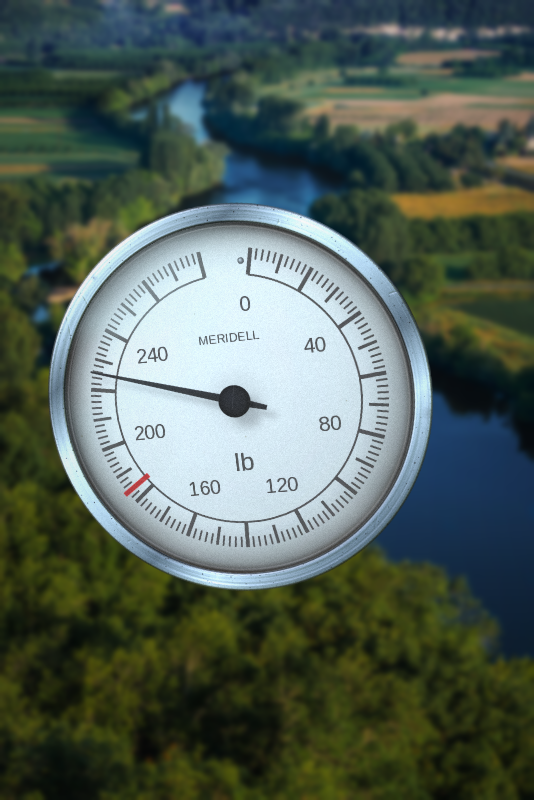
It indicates 226 lb
